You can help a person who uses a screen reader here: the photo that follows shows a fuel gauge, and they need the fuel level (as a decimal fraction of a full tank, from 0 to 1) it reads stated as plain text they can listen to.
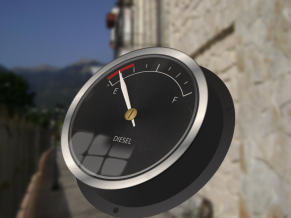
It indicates 0.125
